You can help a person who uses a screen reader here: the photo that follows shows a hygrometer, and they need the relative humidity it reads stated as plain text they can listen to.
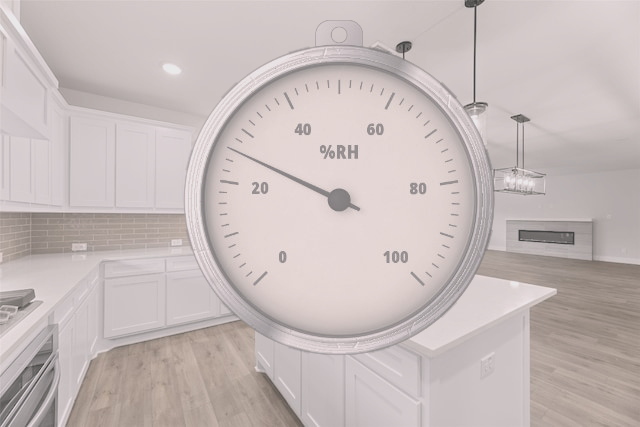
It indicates 26 %
